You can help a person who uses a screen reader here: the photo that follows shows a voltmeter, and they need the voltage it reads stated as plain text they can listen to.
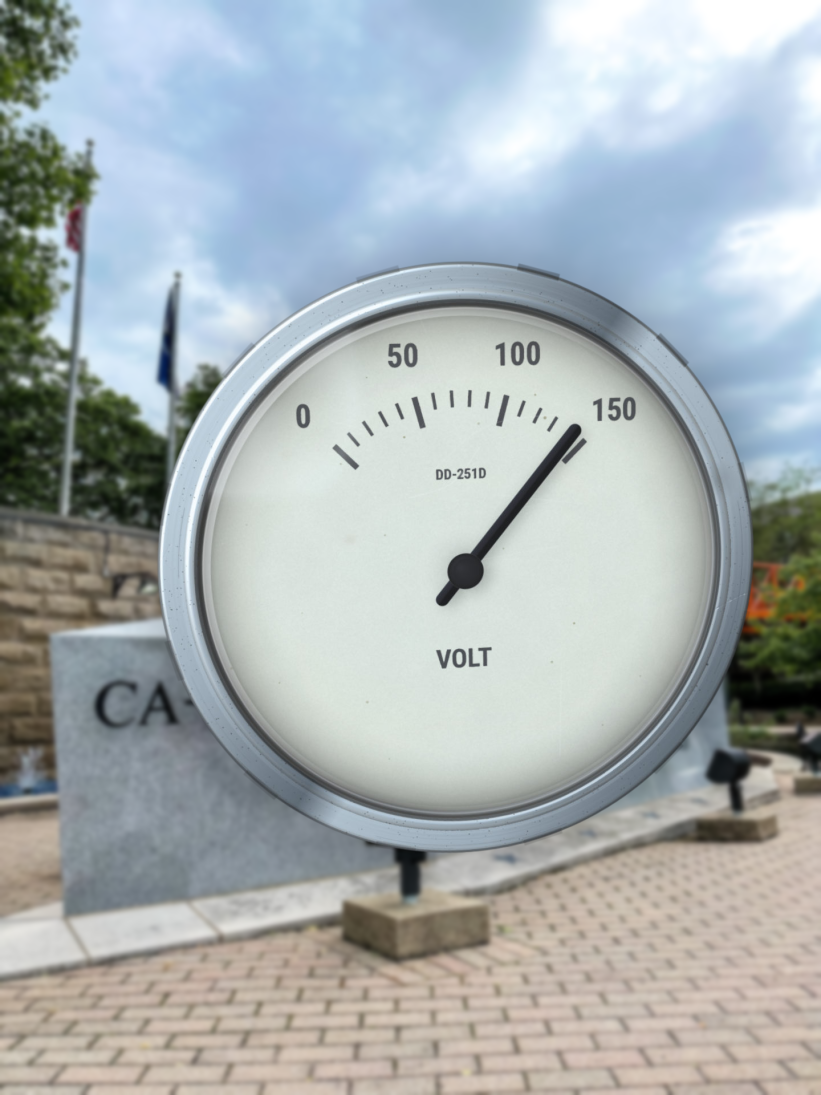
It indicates 140 V
